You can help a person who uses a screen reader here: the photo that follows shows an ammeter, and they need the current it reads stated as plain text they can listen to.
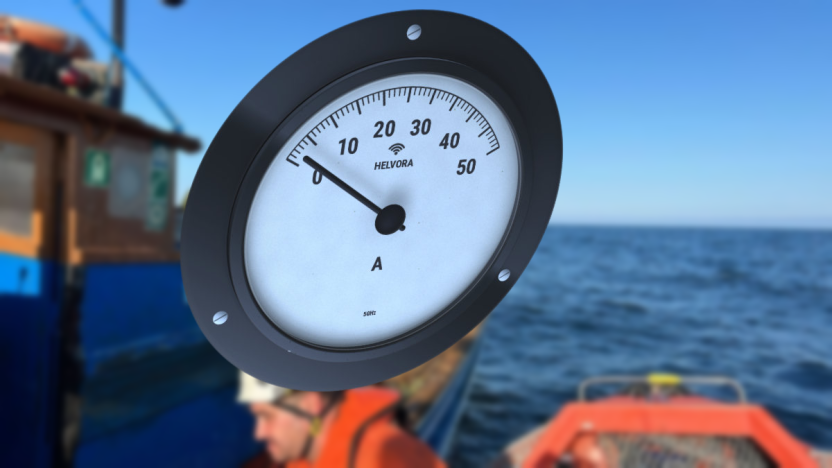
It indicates 2 A
